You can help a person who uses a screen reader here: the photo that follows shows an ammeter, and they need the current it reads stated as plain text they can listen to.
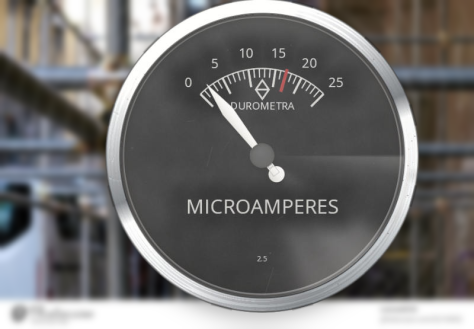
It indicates 2 µA
